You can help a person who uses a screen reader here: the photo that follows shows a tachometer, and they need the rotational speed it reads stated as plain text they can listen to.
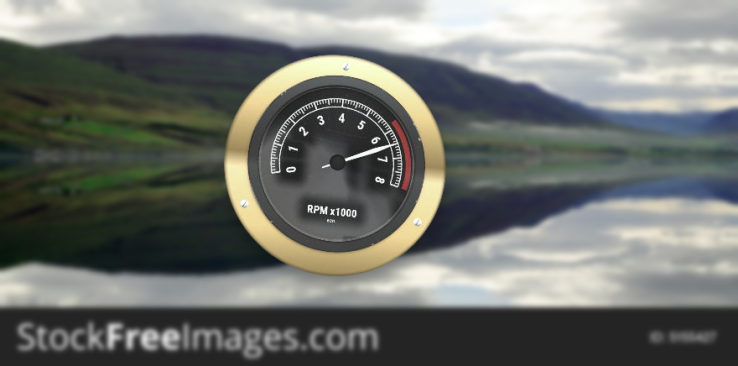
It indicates 6500 rpm
